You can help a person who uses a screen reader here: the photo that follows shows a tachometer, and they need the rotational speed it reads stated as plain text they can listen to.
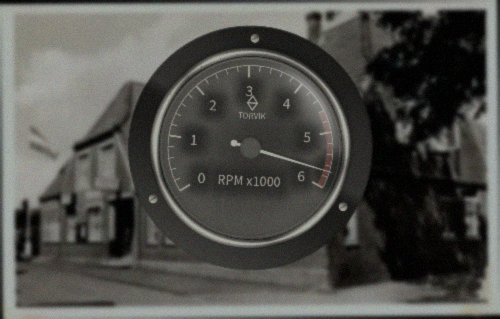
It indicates 5700 rpm
